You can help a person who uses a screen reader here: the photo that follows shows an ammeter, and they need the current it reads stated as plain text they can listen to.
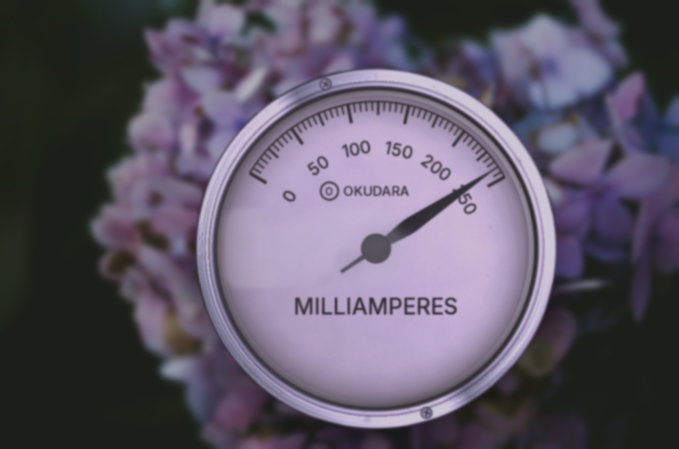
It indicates 240 mA
